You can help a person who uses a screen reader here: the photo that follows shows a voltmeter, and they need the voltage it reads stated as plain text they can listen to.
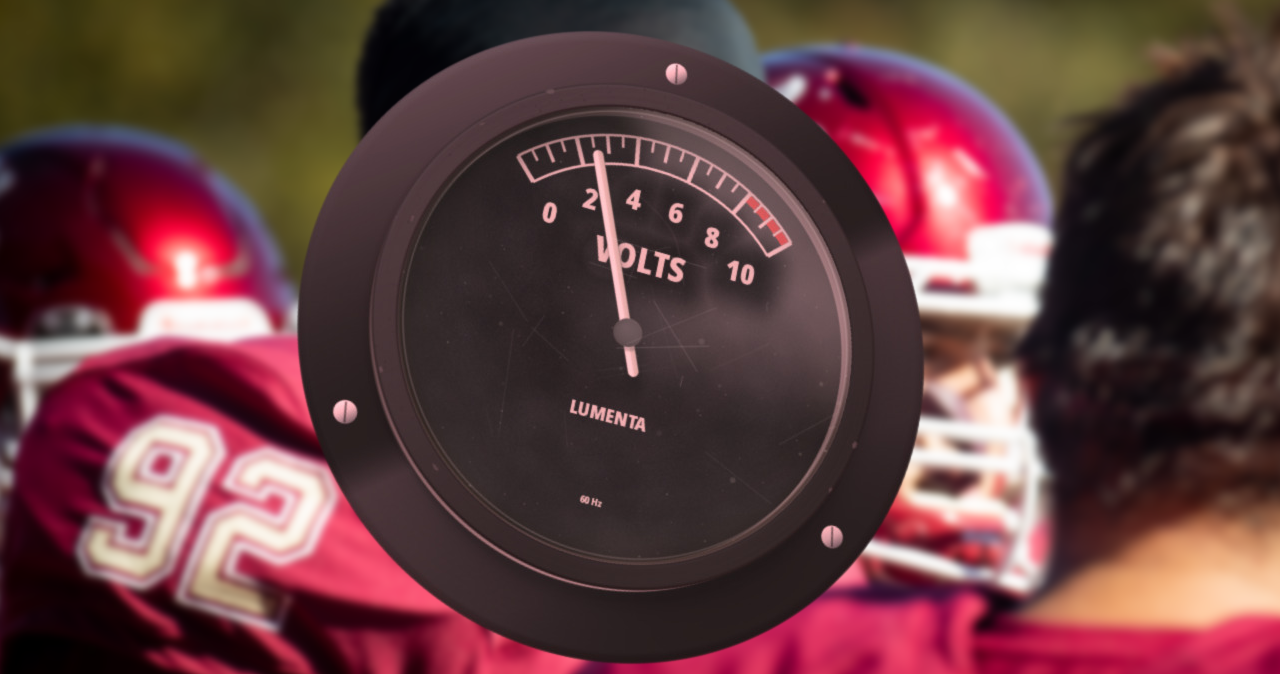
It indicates 2.5 V
